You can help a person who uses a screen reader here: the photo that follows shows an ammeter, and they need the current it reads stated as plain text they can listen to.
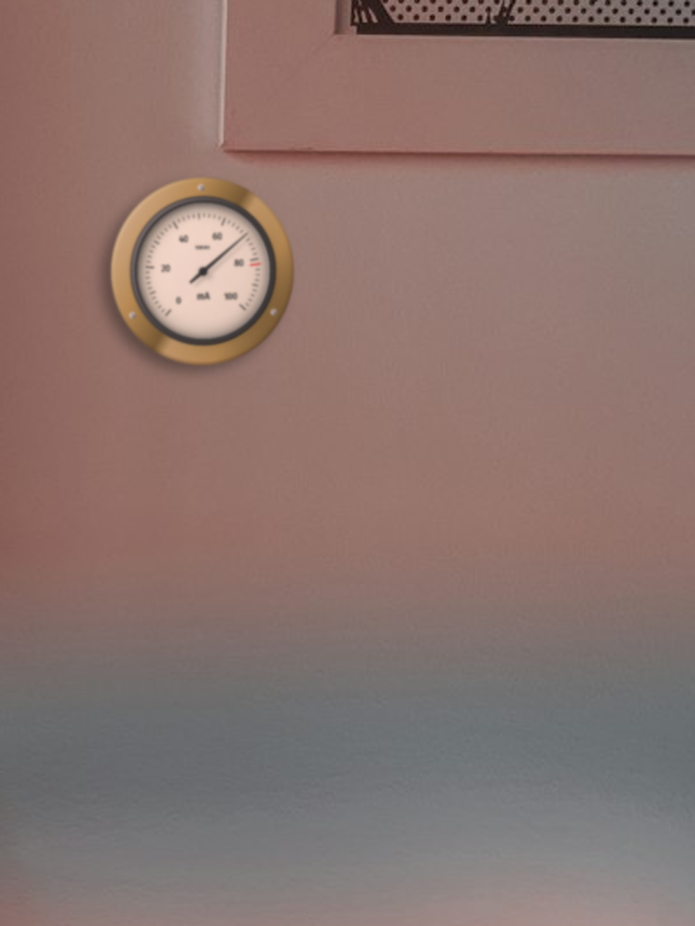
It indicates 70 mA
